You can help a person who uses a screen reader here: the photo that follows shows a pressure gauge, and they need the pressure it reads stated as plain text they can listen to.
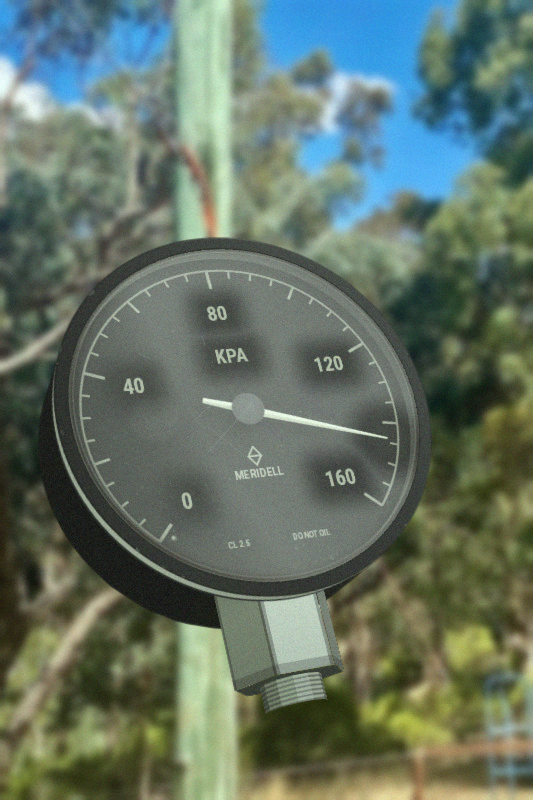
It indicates 145 kPa
